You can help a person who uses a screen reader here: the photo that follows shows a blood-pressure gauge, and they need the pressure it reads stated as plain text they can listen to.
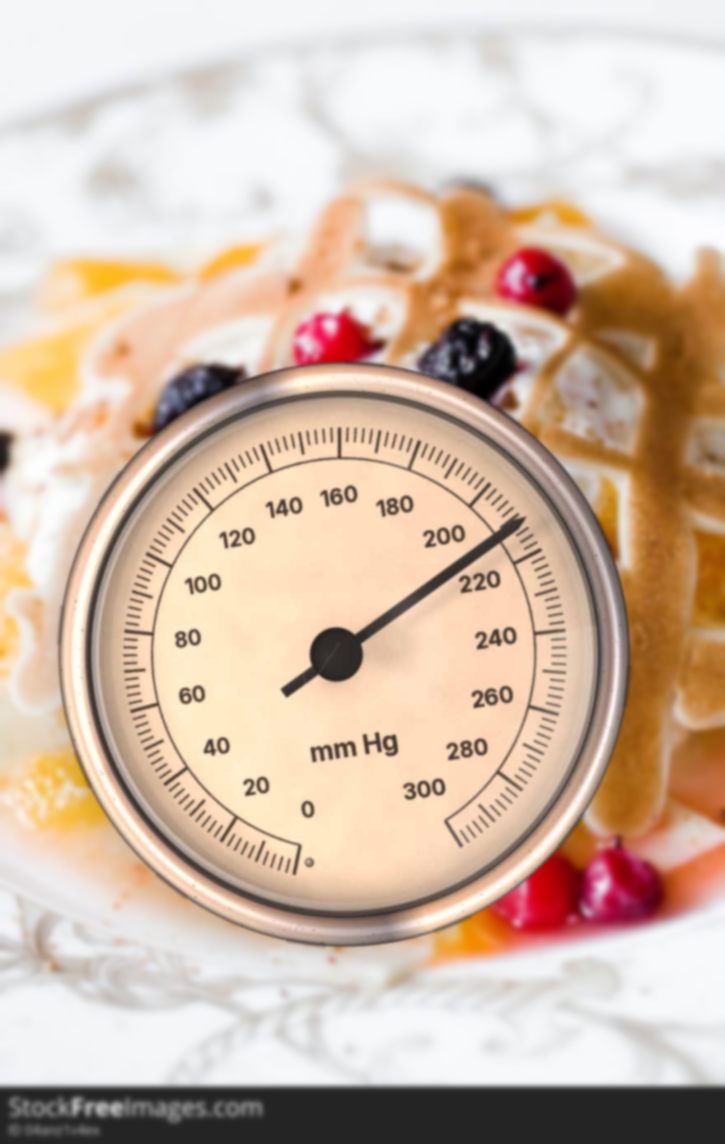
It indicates 212 mmHg
